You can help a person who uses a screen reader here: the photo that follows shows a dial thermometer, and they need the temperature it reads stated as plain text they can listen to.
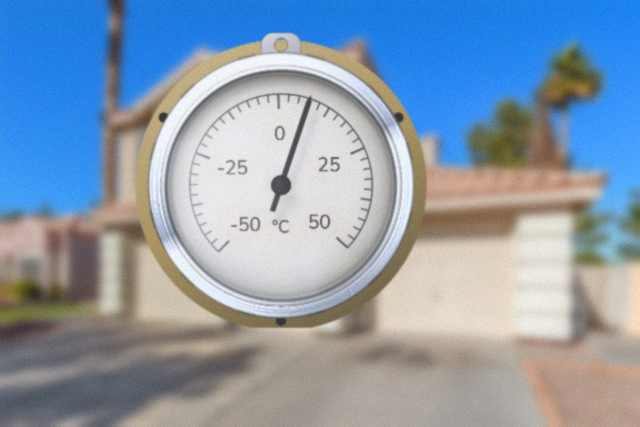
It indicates 7.5 °C
